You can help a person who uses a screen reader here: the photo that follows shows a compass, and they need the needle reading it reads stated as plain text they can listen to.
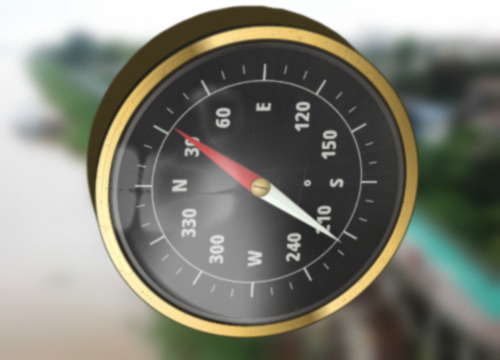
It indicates 35 °
